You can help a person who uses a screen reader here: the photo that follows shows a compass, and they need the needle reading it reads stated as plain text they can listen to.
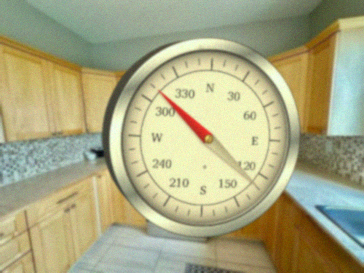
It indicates 310 °
